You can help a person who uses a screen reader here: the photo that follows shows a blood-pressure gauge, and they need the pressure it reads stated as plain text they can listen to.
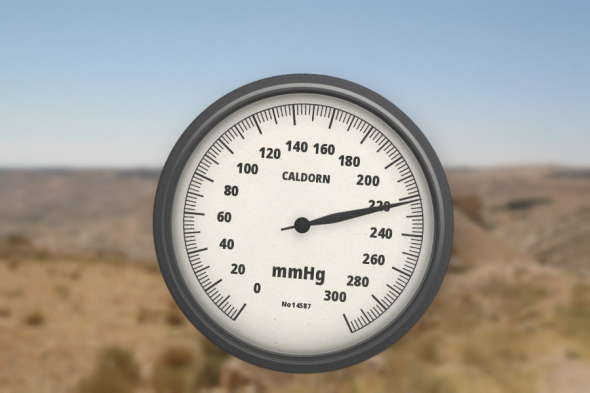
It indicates 222 mmHg
